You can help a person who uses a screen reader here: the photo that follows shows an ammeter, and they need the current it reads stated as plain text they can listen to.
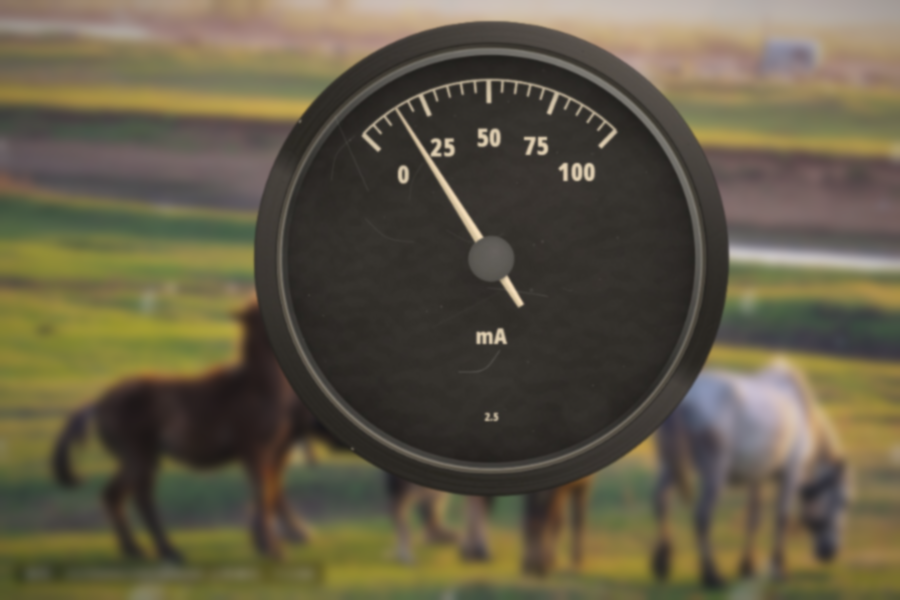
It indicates 15 mA
